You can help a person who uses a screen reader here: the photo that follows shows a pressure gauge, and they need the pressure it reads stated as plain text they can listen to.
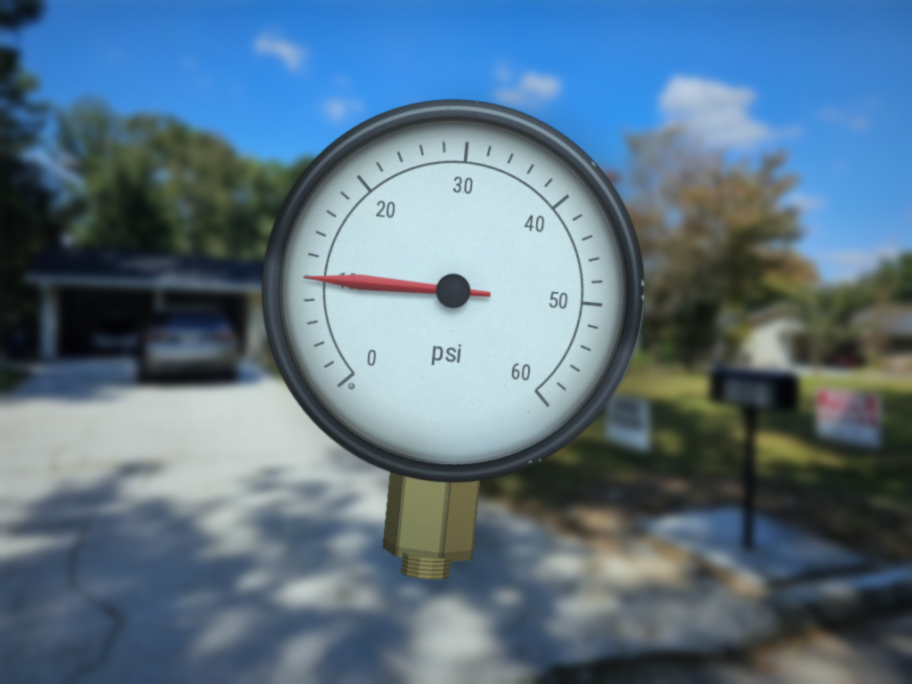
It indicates 10 psi
